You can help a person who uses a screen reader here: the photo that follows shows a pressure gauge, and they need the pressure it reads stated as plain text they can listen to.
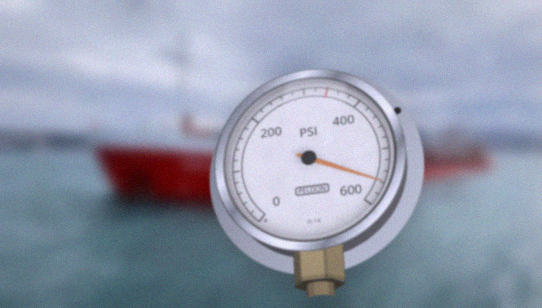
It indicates 560 psi
